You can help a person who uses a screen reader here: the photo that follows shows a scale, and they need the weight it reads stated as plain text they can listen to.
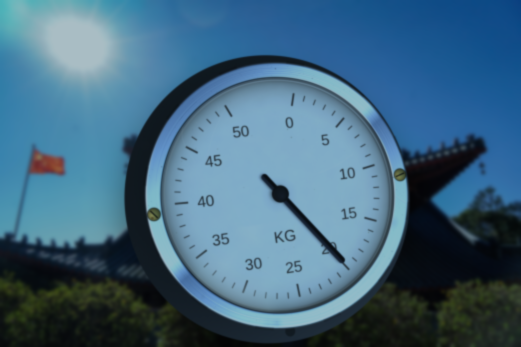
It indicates 20 kg
